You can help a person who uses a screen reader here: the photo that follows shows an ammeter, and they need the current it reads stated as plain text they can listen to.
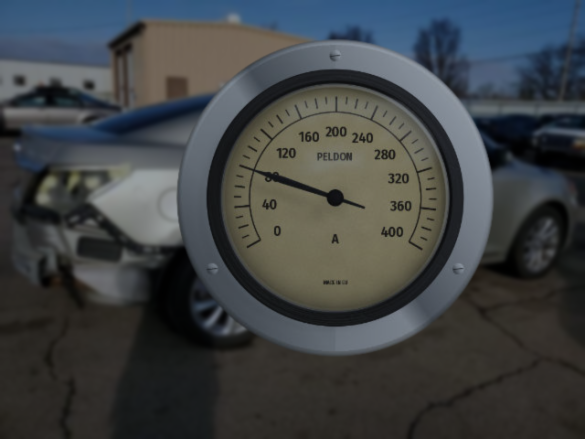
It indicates 80 A
